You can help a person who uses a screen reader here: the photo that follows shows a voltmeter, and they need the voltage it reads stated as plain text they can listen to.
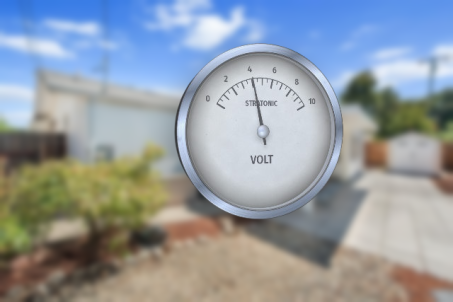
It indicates 4 V
